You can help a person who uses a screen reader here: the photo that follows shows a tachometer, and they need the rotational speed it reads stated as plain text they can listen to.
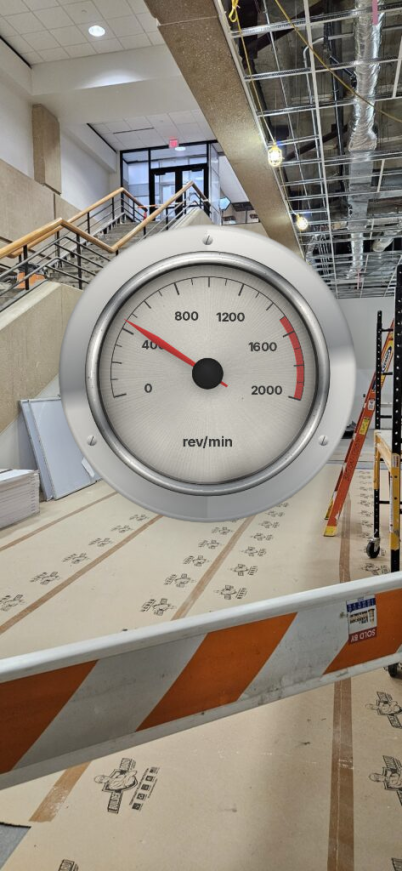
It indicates 450 rpm
